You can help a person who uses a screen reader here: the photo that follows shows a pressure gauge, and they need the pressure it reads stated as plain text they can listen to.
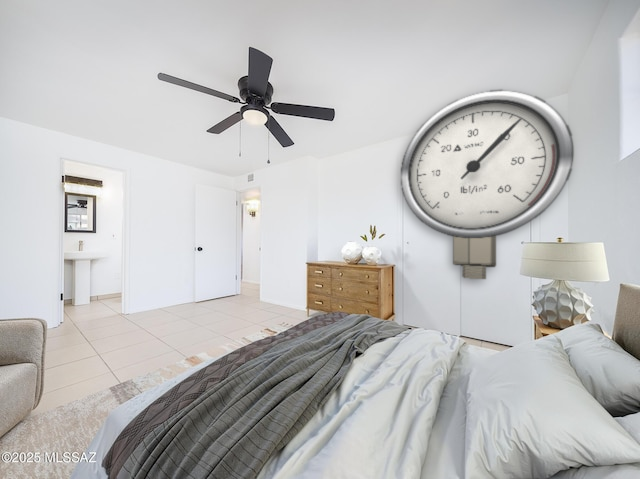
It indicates 40 psi
